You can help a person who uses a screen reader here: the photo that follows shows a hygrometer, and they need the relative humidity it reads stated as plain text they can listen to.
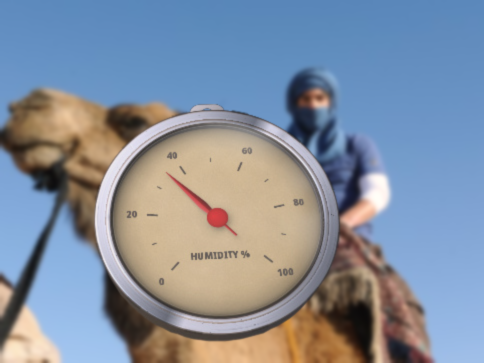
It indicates 35 %
